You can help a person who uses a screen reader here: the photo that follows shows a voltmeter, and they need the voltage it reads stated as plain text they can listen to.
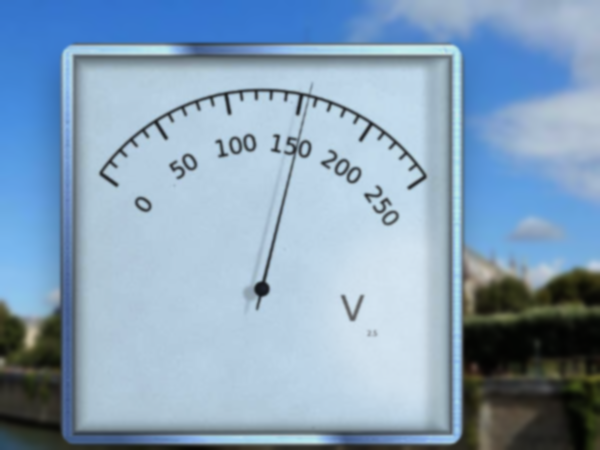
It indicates 155 V
